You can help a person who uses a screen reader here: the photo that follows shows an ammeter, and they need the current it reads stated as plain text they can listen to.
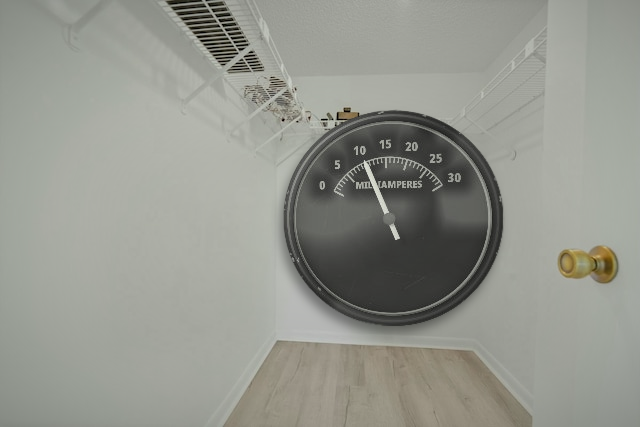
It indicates 10 mA
